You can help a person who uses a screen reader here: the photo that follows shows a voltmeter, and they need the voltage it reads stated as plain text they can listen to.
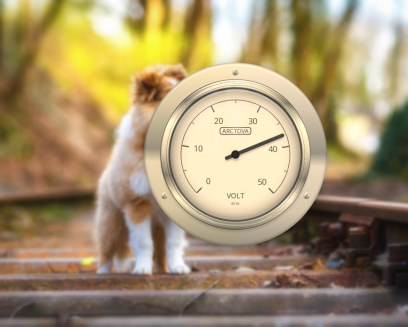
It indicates 37.5 V
